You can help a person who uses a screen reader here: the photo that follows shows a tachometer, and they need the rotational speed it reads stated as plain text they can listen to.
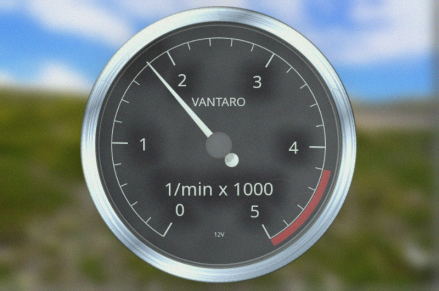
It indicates 1800 rpm
